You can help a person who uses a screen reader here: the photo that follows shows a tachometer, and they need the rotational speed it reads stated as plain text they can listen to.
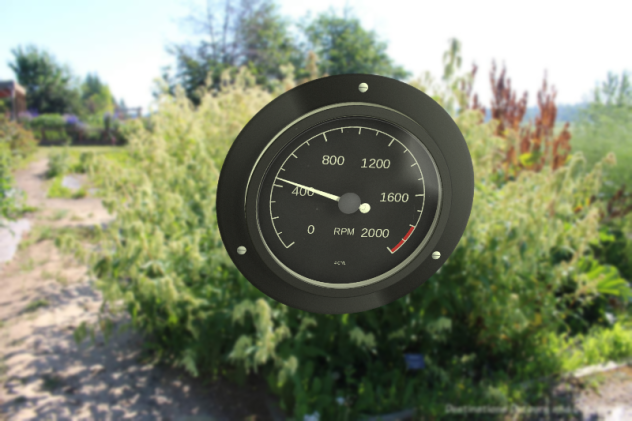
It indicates 450 rpm
